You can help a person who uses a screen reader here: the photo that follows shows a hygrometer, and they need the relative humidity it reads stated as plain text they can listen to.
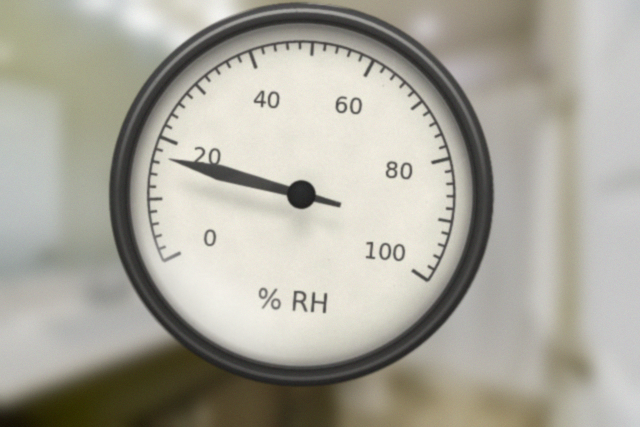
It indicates 17 %
